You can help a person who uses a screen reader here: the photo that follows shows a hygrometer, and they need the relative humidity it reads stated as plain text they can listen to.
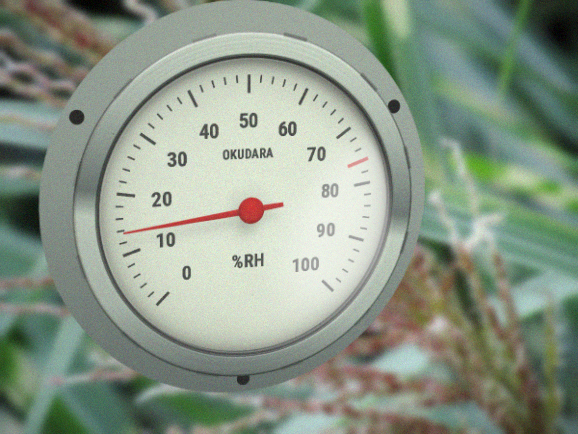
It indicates 14 %
